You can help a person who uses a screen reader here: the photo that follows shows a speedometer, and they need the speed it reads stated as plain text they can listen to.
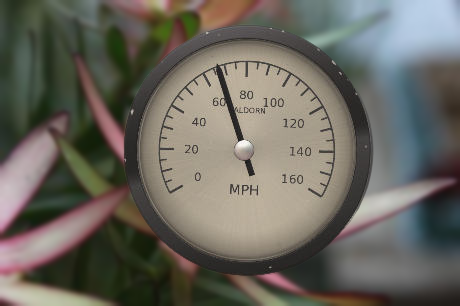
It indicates 67.5 mph
